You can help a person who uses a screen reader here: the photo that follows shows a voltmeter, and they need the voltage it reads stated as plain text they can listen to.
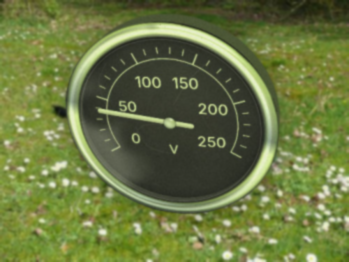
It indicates 40 V
